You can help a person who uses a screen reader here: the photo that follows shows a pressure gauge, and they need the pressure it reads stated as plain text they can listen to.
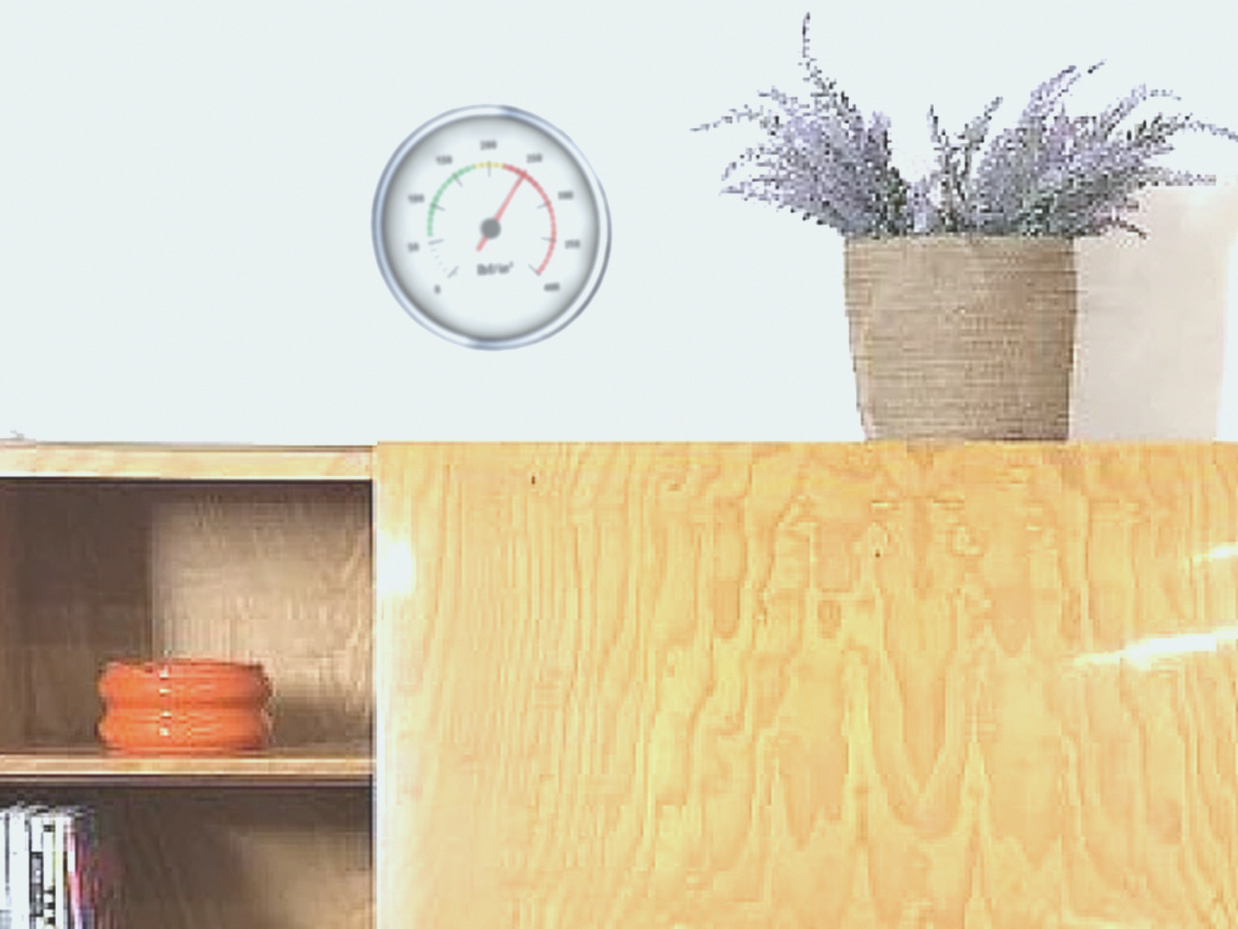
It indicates 250 psi
